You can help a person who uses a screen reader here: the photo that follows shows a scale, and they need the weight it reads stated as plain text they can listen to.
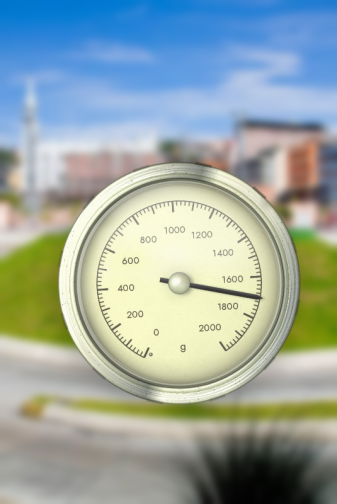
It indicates 1700 g
